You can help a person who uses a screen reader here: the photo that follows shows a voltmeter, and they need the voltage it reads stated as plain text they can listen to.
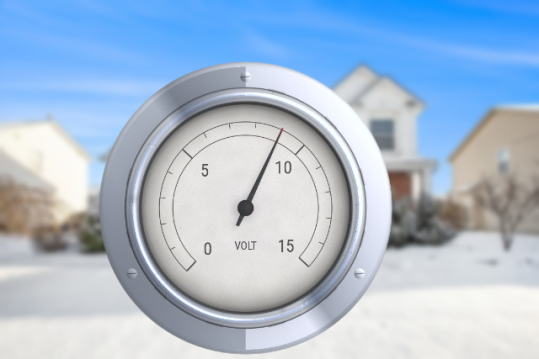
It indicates 9 V
